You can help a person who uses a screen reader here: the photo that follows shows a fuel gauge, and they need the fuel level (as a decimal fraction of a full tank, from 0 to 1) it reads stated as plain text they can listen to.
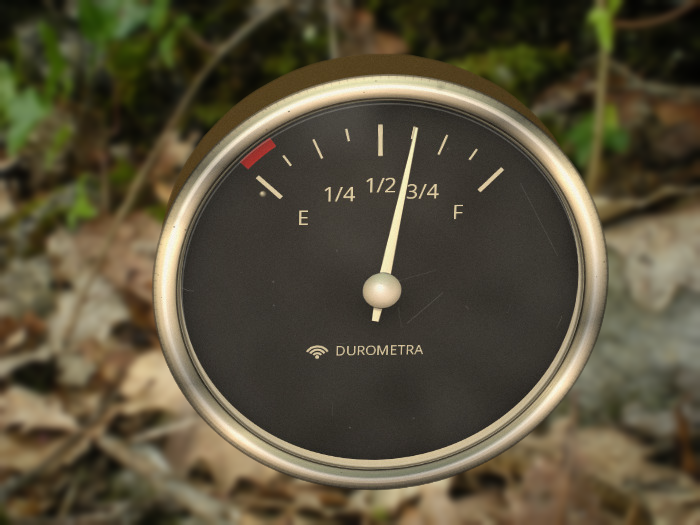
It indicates 0.625
